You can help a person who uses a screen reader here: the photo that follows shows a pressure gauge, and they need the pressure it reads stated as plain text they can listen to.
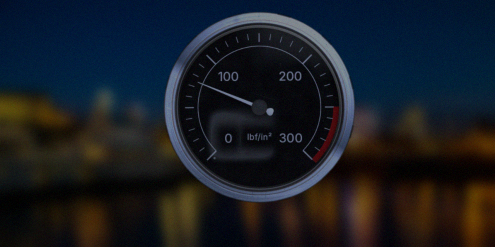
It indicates 75 psi
